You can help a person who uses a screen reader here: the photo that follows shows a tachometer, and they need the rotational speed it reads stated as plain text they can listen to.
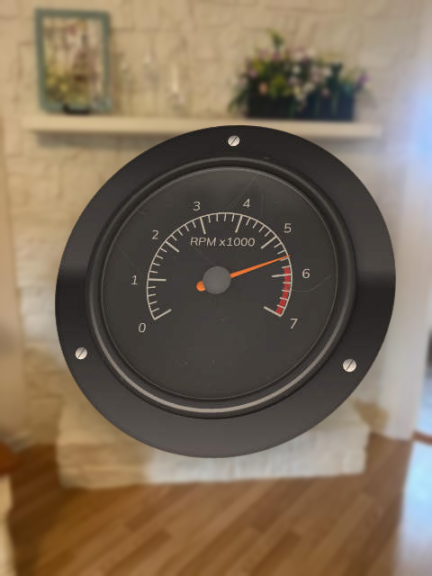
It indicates 5600 rpm
